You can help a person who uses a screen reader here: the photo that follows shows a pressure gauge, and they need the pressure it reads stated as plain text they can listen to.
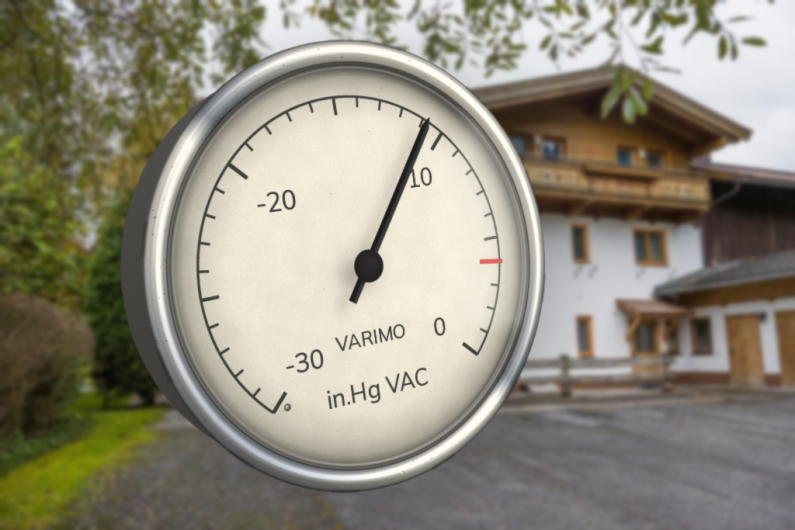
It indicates -11 inHg
